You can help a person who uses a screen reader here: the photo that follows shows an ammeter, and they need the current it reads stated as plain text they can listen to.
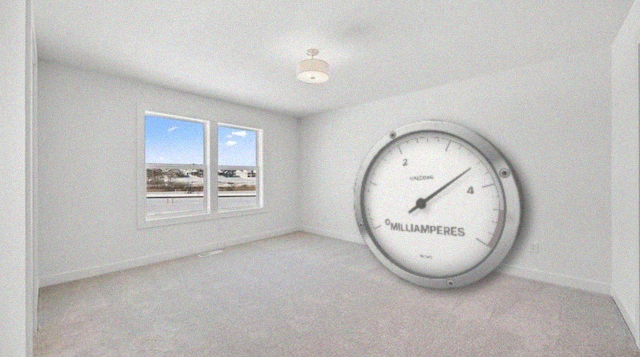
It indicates 3.6 mA
